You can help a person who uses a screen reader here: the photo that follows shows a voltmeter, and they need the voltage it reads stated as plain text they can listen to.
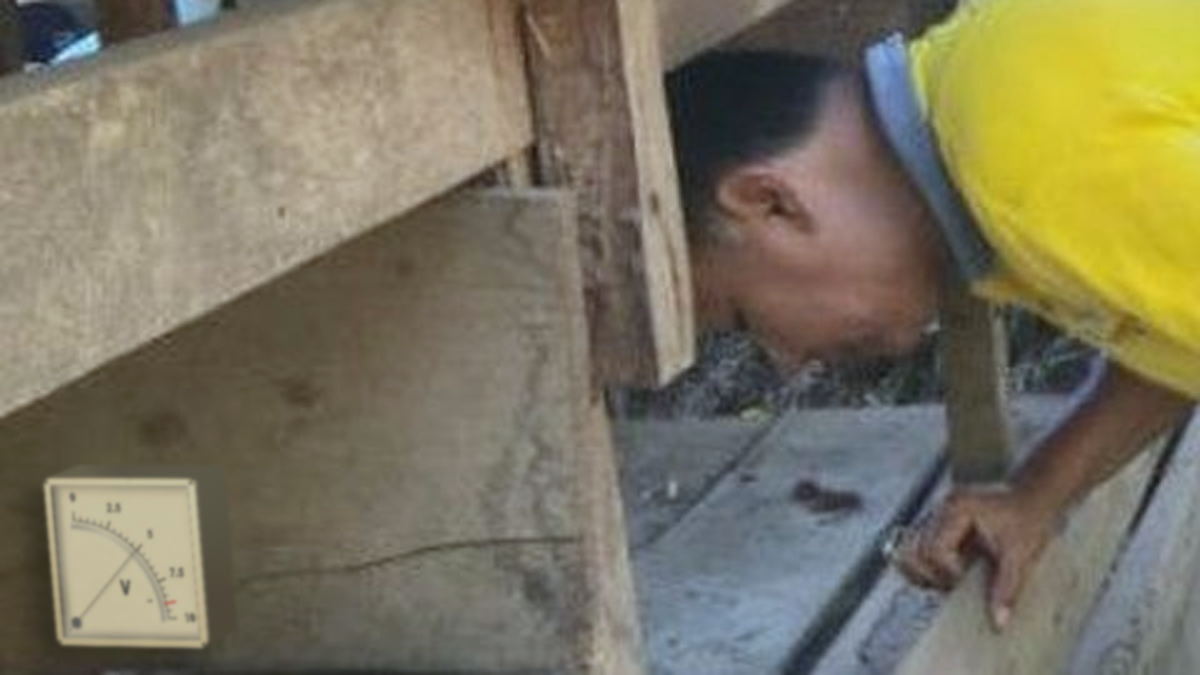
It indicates 5 V
